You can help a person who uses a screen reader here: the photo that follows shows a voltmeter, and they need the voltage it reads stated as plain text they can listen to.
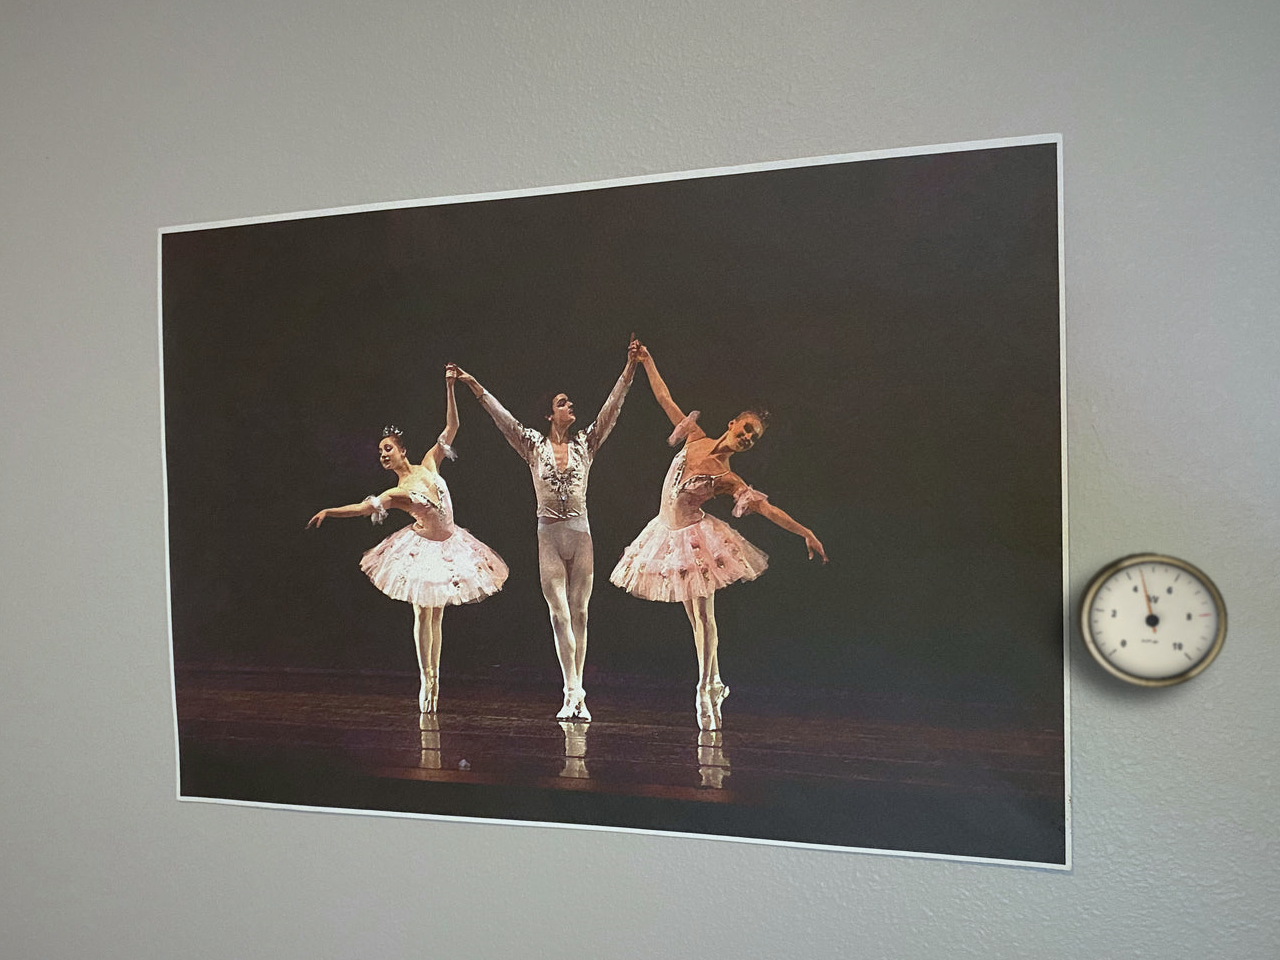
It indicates 4.5 kV
